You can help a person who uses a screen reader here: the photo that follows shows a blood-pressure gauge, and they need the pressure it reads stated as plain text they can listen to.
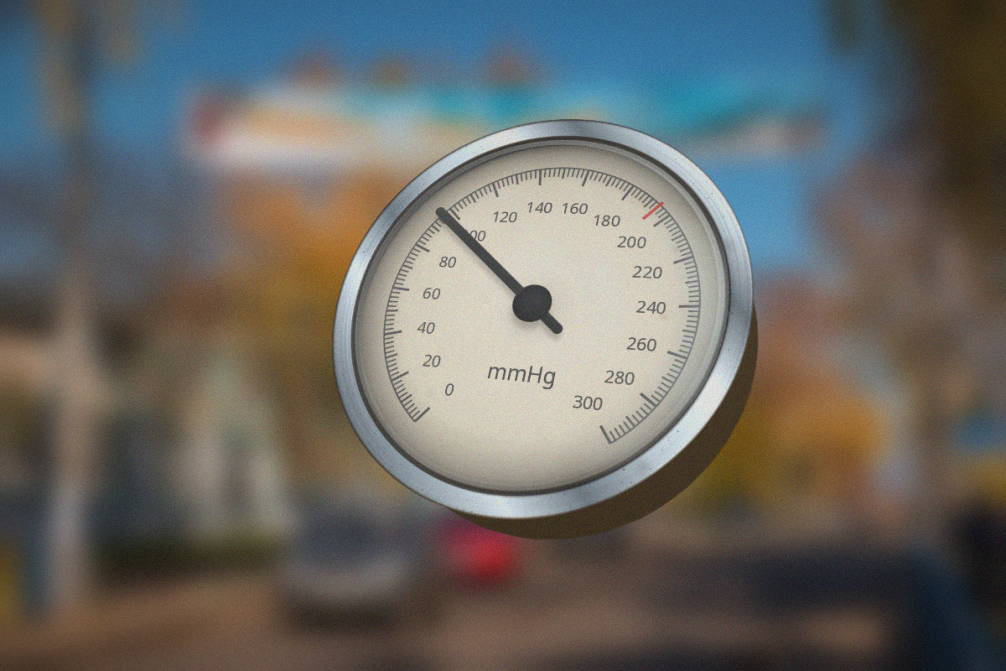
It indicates 96 mmHg
